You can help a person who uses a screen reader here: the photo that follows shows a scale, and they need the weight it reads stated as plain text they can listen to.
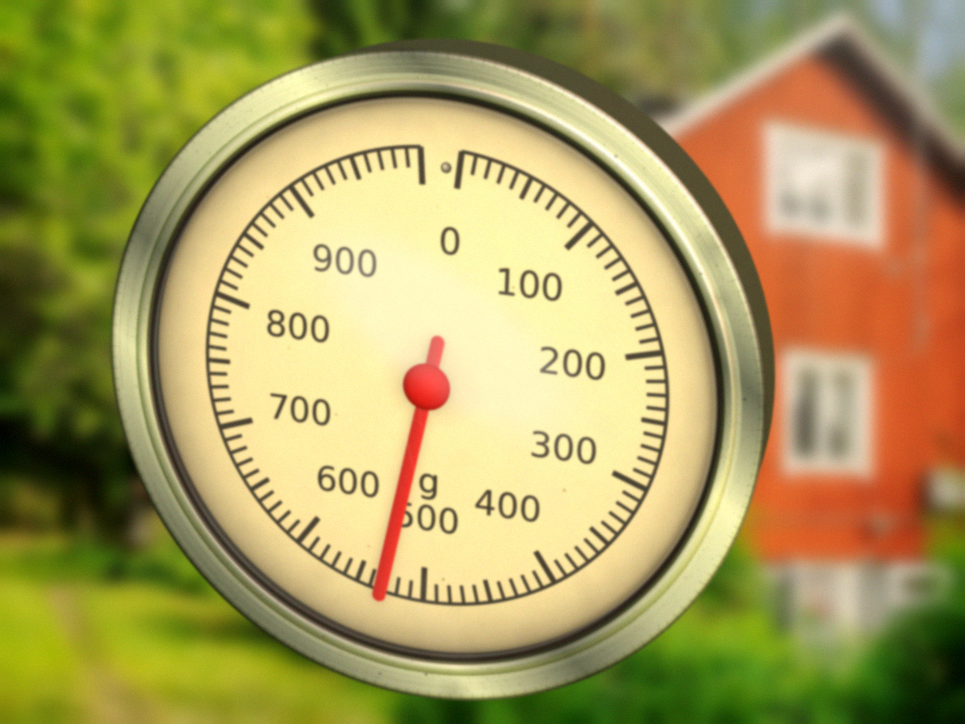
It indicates 530 g
